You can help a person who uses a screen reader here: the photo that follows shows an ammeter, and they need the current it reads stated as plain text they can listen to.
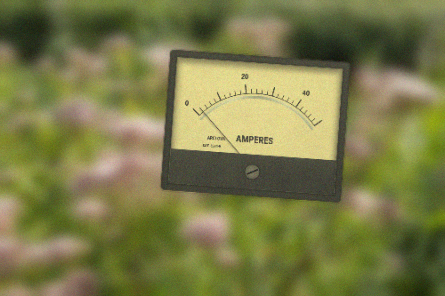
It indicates 2 A
